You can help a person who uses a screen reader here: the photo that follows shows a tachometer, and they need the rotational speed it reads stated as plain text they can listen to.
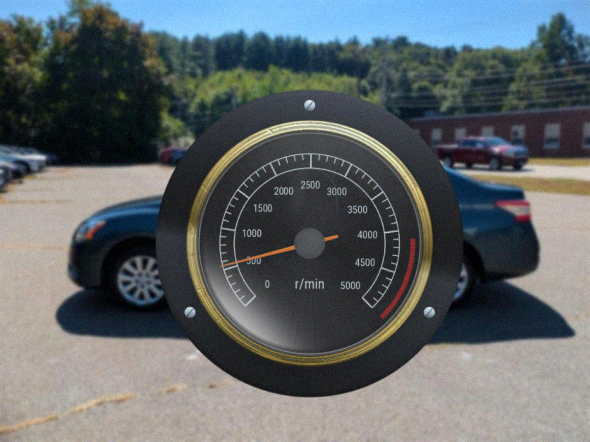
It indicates 550 rpm
